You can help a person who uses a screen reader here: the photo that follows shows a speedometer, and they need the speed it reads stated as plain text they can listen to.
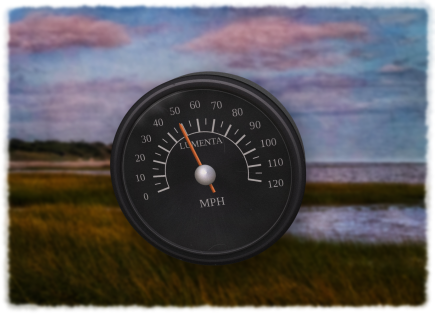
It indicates 50 mph
